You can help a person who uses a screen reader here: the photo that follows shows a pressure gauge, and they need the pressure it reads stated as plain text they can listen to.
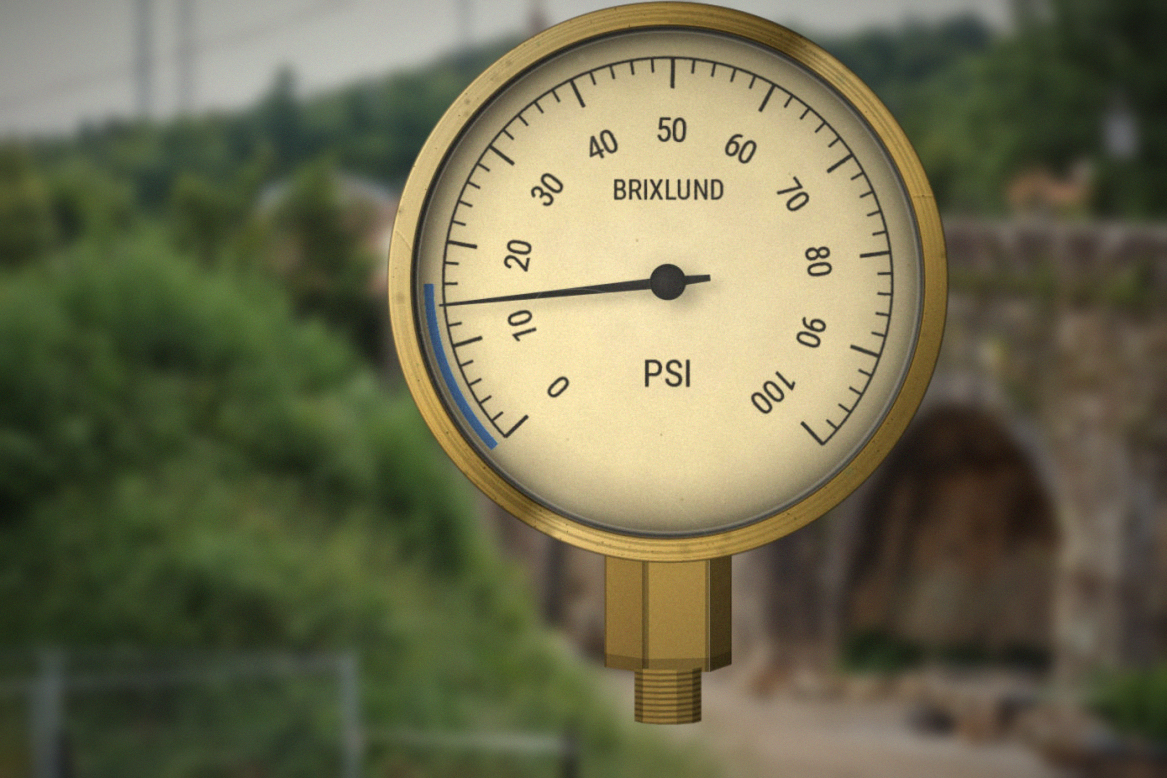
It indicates 14 psi
